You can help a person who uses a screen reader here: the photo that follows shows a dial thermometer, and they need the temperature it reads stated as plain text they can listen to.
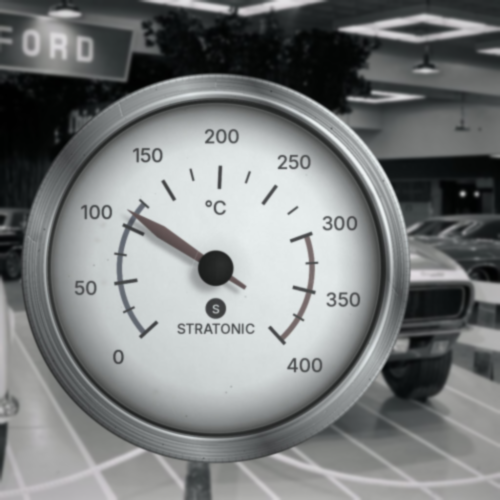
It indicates 112.5 °C
